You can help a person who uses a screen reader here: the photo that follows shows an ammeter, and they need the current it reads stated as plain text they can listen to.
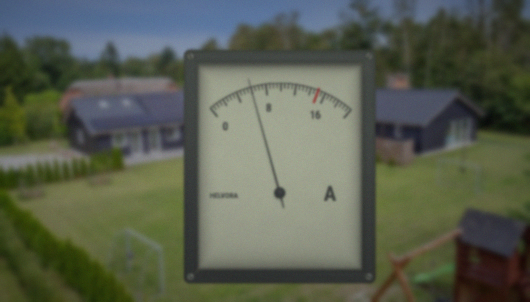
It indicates 6 A
